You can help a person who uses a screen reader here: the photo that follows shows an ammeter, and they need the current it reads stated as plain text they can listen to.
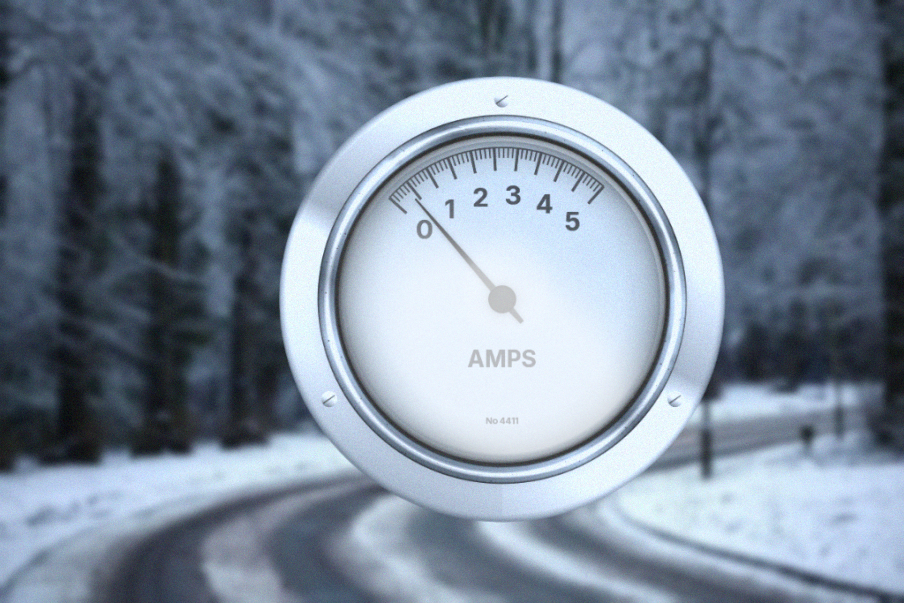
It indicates 0.4 A
